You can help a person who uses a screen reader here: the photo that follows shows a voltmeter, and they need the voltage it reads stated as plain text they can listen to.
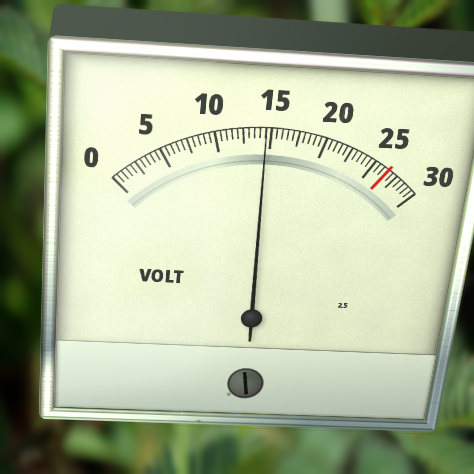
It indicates 14.5 V
